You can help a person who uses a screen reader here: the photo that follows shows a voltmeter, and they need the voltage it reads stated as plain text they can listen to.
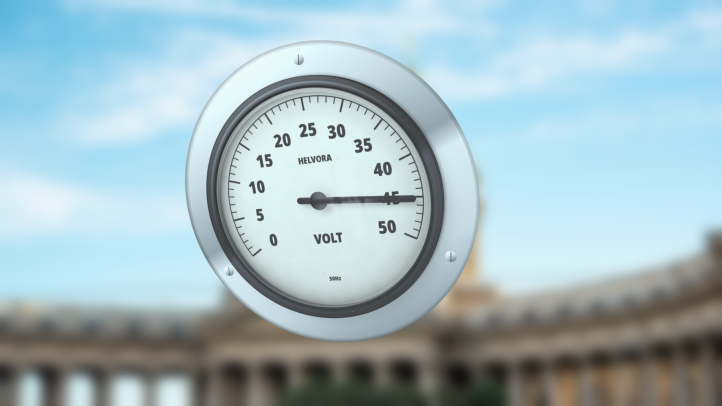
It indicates 45 V
